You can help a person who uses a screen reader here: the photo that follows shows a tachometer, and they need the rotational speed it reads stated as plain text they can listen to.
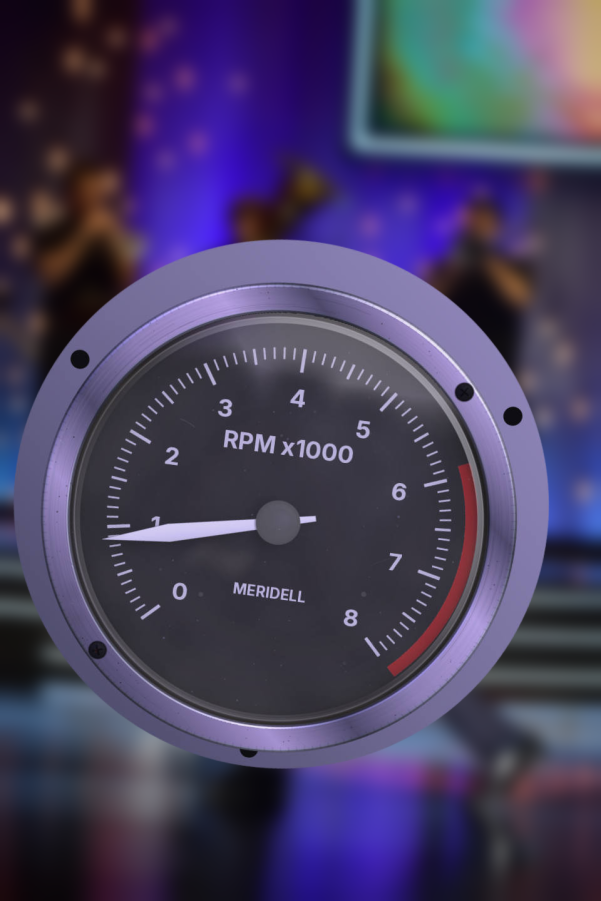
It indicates 900 rpm
